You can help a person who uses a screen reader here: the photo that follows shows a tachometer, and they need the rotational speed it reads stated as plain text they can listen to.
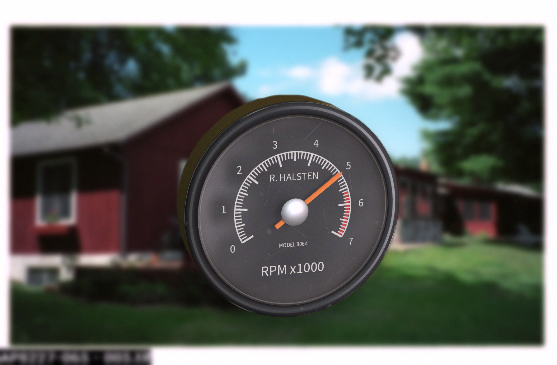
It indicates 5000 rpm
